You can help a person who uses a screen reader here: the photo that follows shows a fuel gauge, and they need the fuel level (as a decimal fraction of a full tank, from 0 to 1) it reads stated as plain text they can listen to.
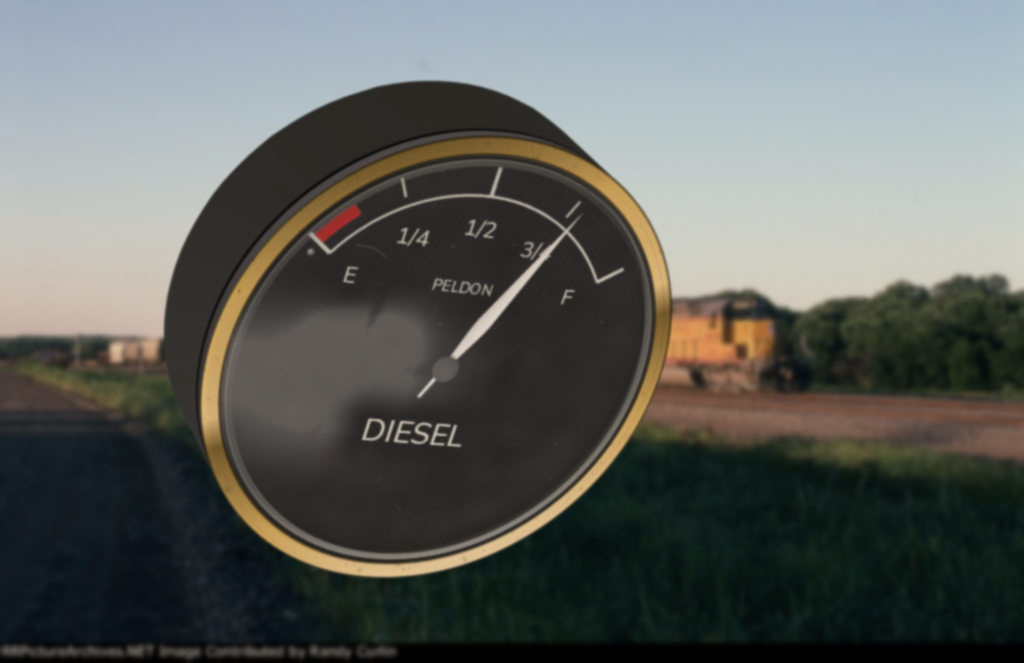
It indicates 0.75
